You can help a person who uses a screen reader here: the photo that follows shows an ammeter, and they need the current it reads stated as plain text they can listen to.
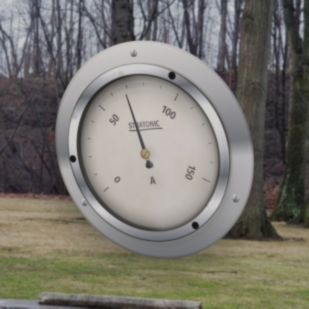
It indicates 70 A
